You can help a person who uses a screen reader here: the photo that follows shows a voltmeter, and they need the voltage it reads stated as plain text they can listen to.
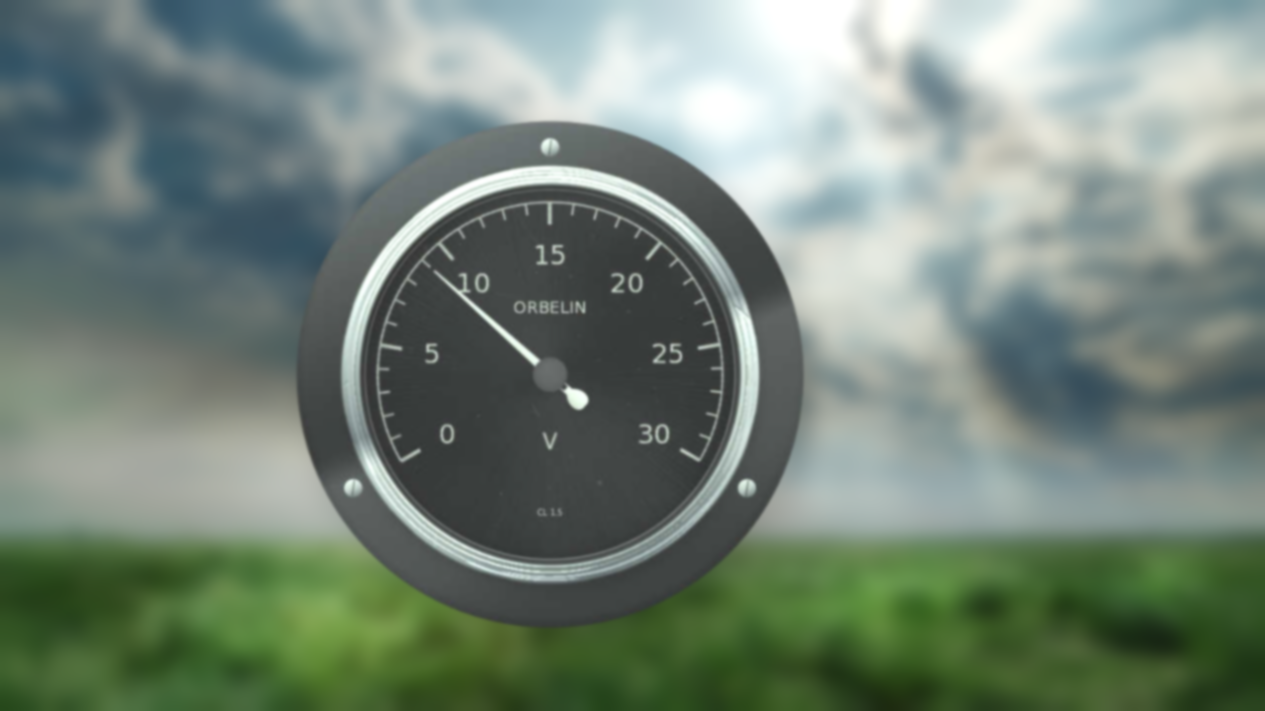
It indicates 9 V
